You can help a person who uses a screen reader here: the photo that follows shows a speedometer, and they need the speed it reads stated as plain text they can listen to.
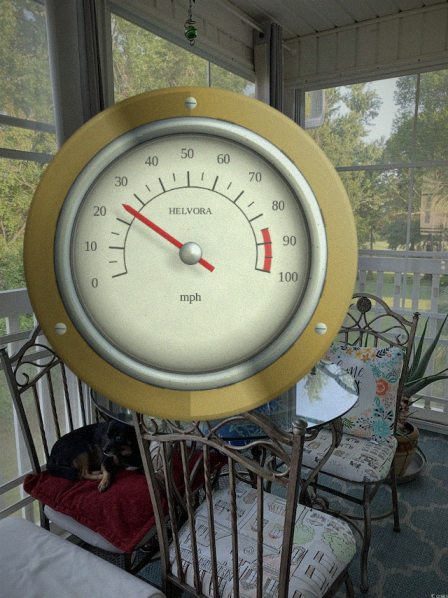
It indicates 25 mph
